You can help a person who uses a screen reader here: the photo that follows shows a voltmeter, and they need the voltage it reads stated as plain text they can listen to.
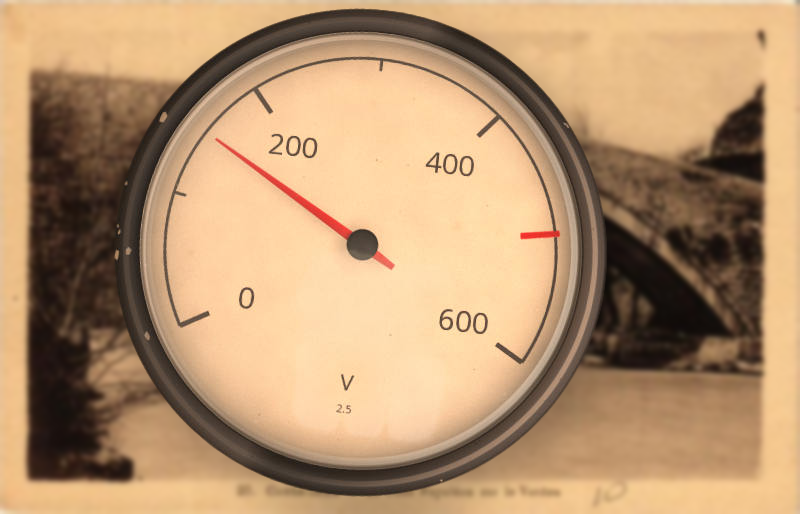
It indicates 150 V
